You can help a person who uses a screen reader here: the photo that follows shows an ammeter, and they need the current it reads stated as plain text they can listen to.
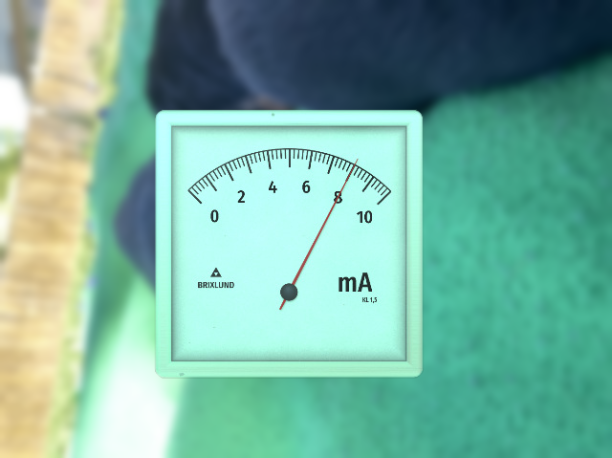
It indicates 8 mA
